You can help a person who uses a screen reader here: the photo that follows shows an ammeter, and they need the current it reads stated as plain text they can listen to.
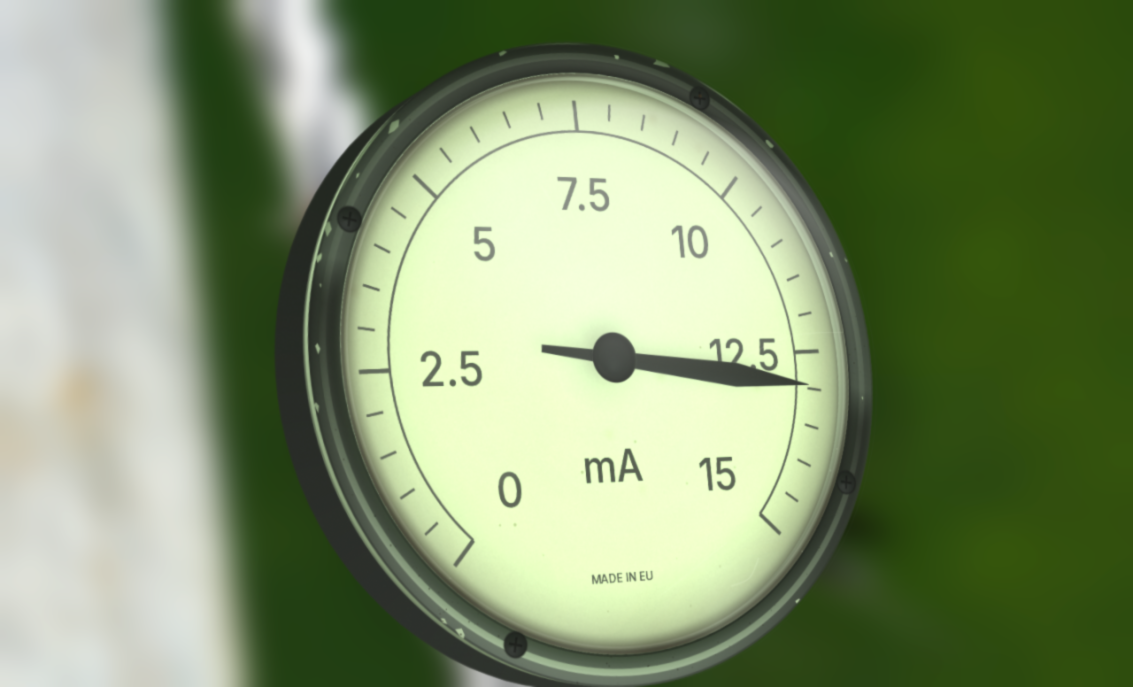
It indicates 13 mA
